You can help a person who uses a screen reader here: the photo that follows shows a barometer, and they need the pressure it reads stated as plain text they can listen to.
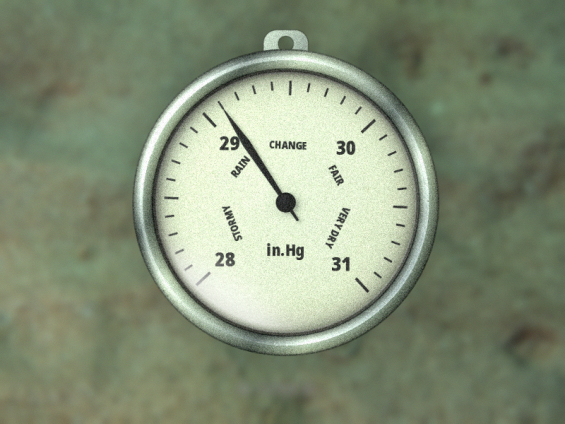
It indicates 29.1 inHg
